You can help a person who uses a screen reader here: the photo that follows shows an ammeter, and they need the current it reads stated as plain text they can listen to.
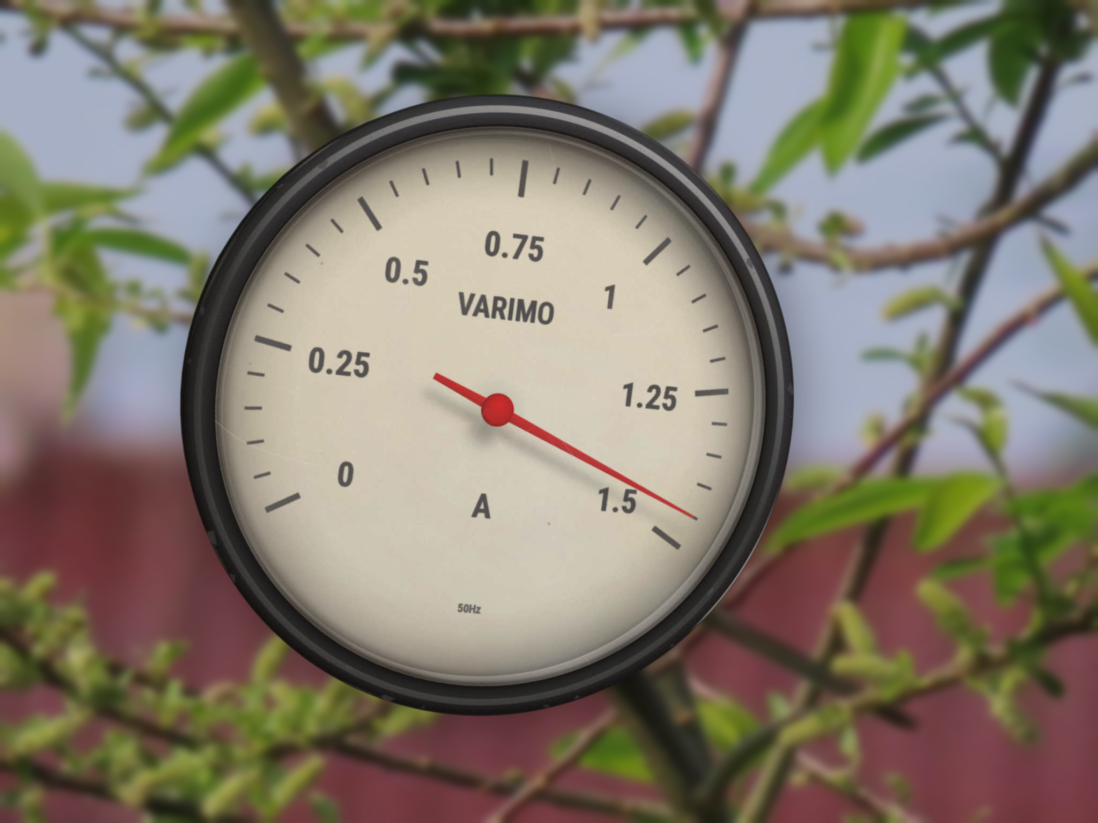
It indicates 1.45 A
